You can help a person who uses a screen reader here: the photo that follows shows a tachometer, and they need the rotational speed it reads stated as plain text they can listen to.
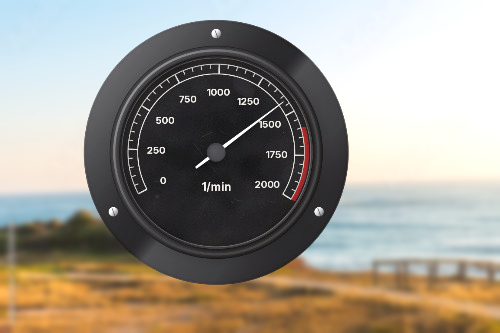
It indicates 1425 rpm
